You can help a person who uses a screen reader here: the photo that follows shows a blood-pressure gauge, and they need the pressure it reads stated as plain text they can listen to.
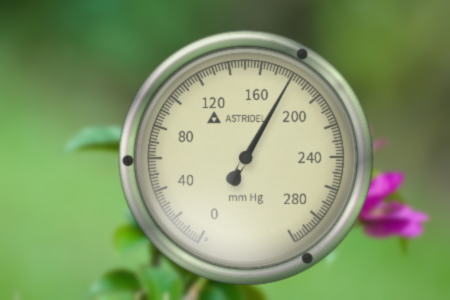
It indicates 180 mmHg
